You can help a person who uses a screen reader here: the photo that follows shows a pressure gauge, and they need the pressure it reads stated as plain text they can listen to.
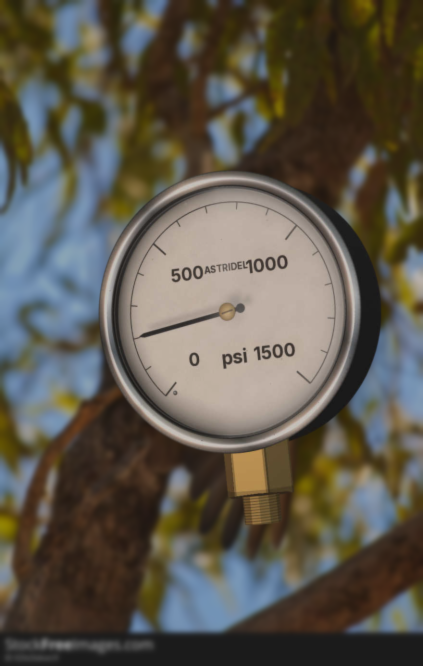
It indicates 200 psi
